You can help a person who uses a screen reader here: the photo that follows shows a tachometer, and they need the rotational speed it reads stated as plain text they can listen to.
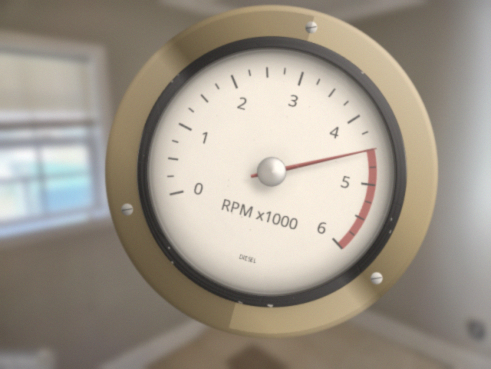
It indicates 4500 rpm
